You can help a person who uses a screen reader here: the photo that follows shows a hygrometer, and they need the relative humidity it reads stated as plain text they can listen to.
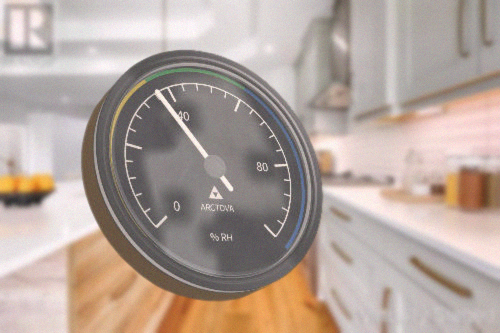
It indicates 36 %
